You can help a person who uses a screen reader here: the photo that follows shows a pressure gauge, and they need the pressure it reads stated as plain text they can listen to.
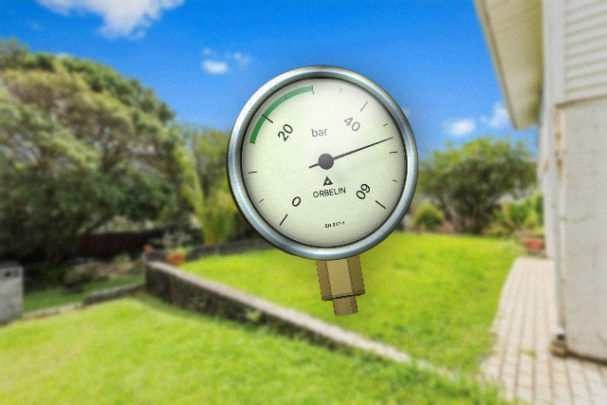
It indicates 47.5 bar
